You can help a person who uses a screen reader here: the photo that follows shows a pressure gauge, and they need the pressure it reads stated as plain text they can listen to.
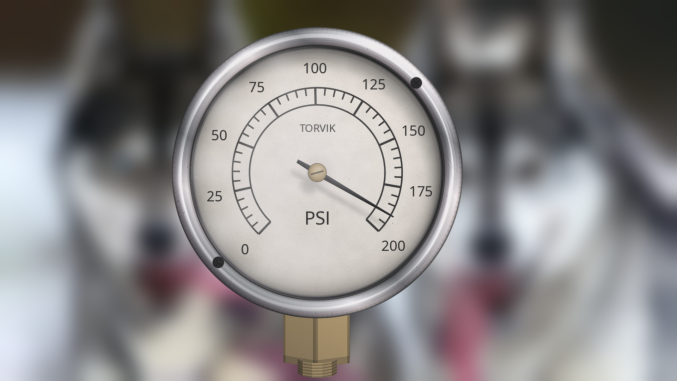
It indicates 190 psi
